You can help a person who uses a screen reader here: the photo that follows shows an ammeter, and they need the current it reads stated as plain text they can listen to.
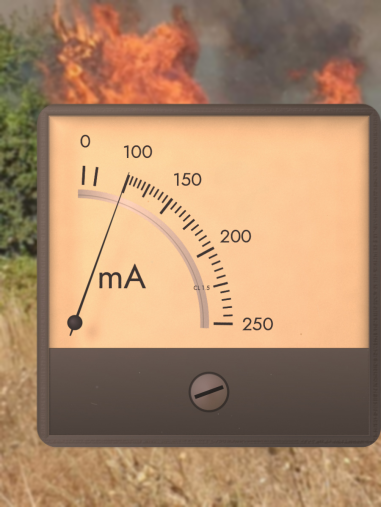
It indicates 100 mA
